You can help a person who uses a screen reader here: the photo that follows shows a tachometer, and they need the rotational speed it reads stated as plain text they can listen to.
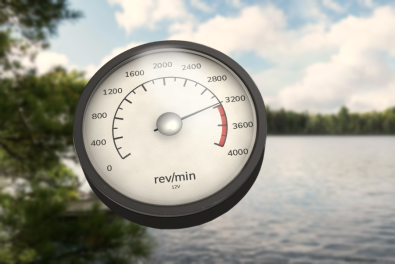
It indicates 3200 rpm
